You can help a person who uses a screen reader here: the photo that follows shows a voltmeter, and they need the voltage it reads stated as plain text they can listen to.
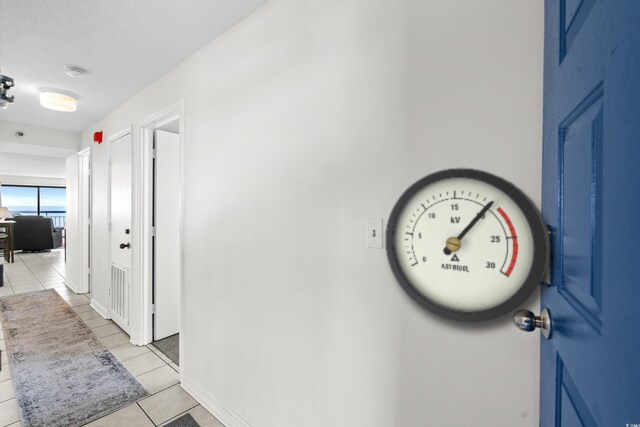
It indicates 20 kV
